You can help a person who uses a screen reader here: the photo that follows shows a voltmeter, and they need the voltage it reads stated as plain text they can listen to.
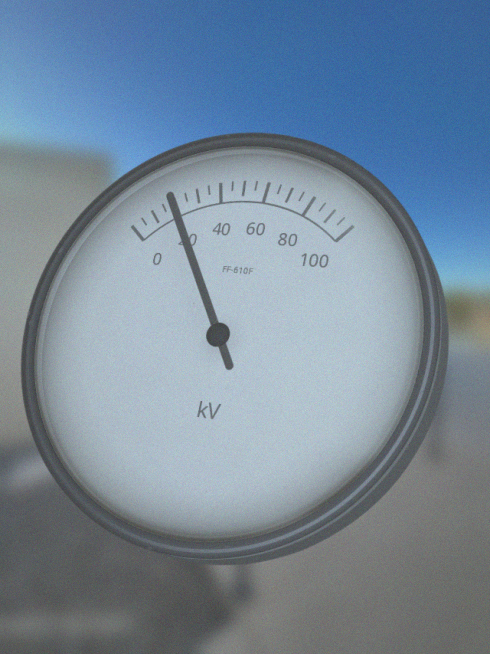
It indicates 20 kV
